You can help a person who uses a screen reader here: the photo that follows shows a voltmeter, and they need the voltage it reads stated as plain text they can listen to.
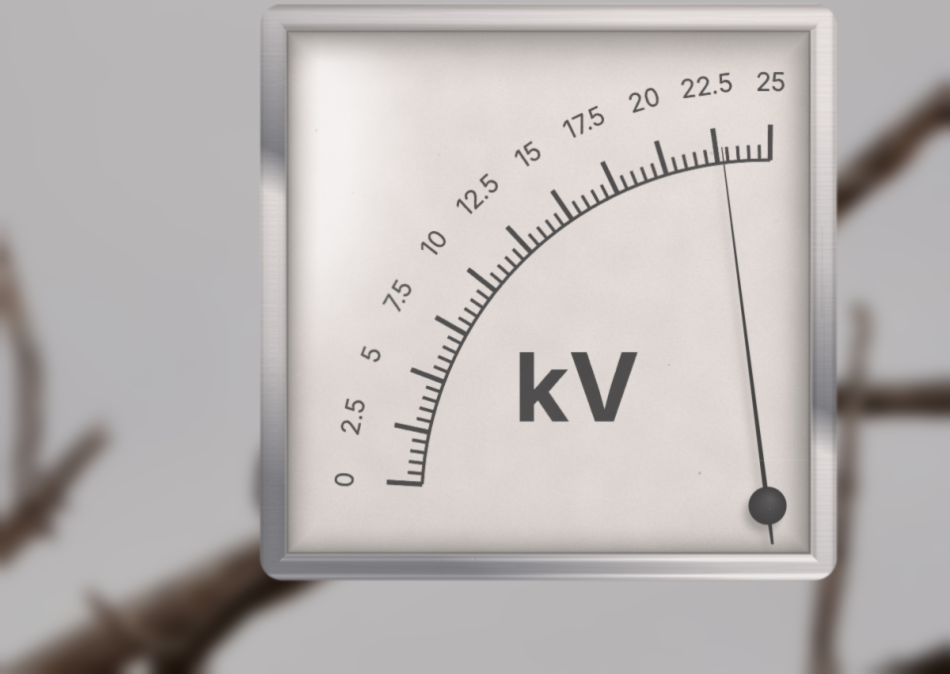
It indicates 22.75 kV
